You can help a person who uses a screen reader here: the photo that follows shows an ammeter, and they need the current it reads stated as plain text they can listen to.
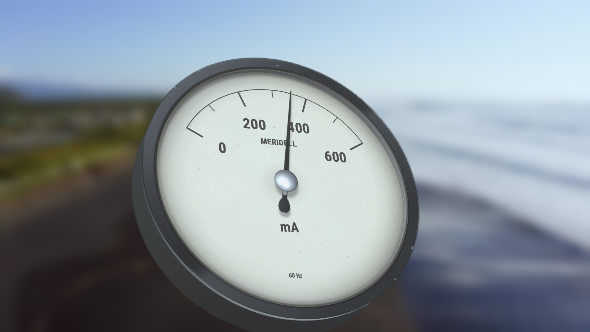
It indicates 350 mA
